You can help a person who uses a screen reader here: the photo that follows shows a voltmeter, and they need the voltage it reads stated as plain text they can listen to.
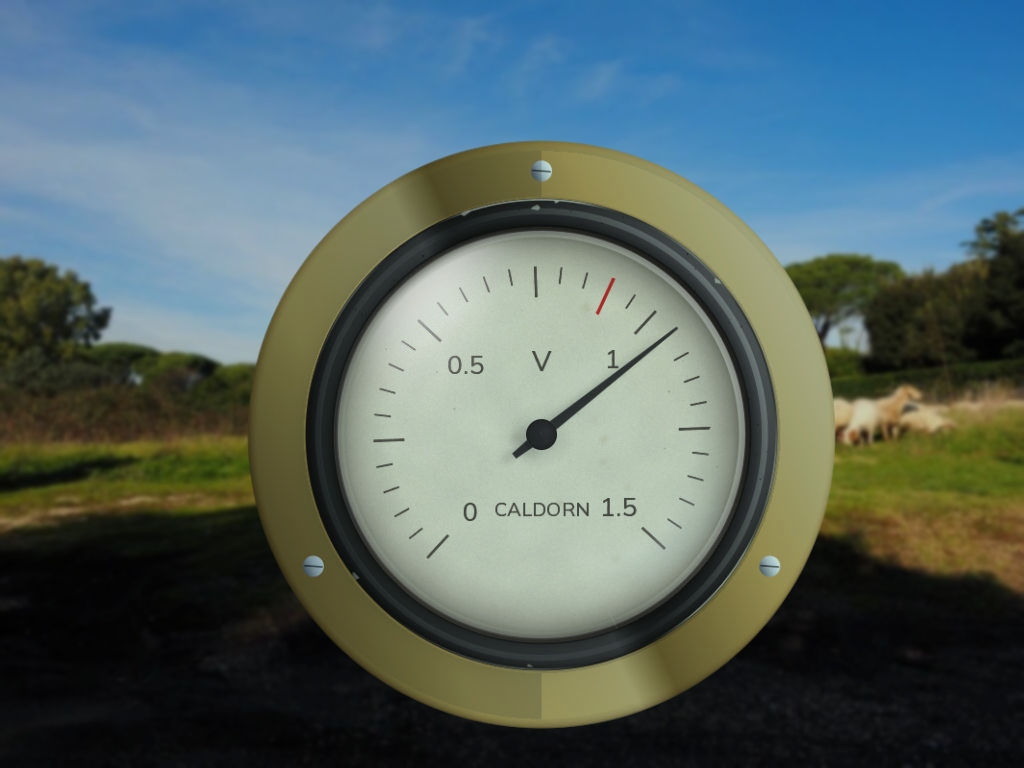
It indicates 1.05 V
